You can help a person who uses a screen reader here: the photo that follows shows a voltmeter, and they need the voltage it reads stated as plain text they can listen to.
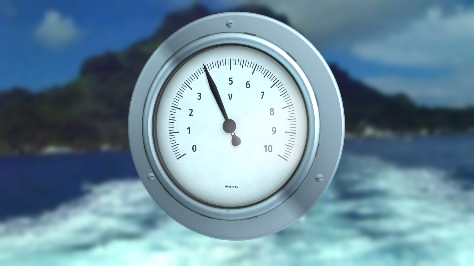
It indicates 4 V
